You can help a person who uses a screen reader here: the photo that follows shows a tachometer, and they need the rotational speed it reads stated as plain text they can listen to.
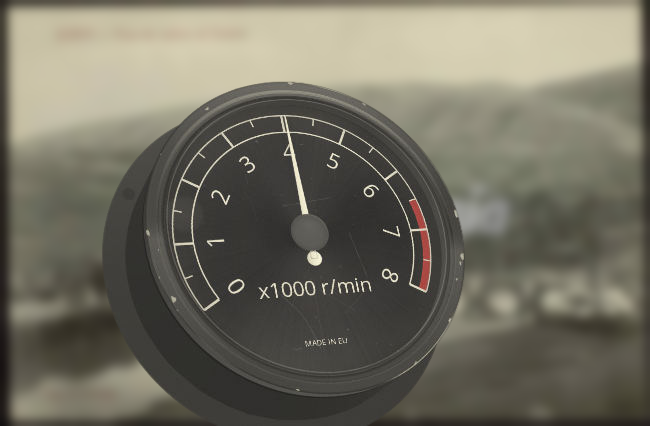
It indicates 4000 rpm
